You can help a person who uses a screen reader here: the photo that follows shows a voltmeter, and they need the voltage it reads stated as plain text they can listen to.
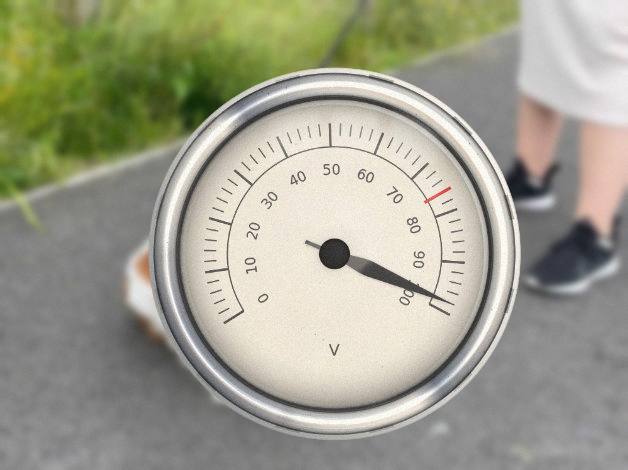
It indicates 98 V
